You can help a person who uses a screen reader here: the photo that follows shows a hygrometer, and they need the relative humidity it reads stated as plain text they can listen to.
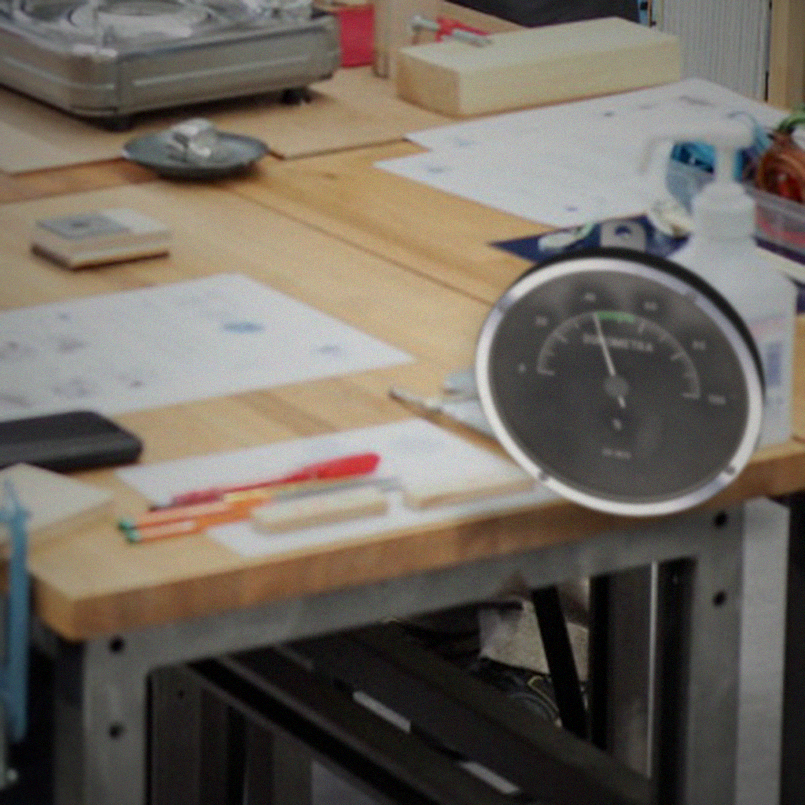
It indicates 40 %
